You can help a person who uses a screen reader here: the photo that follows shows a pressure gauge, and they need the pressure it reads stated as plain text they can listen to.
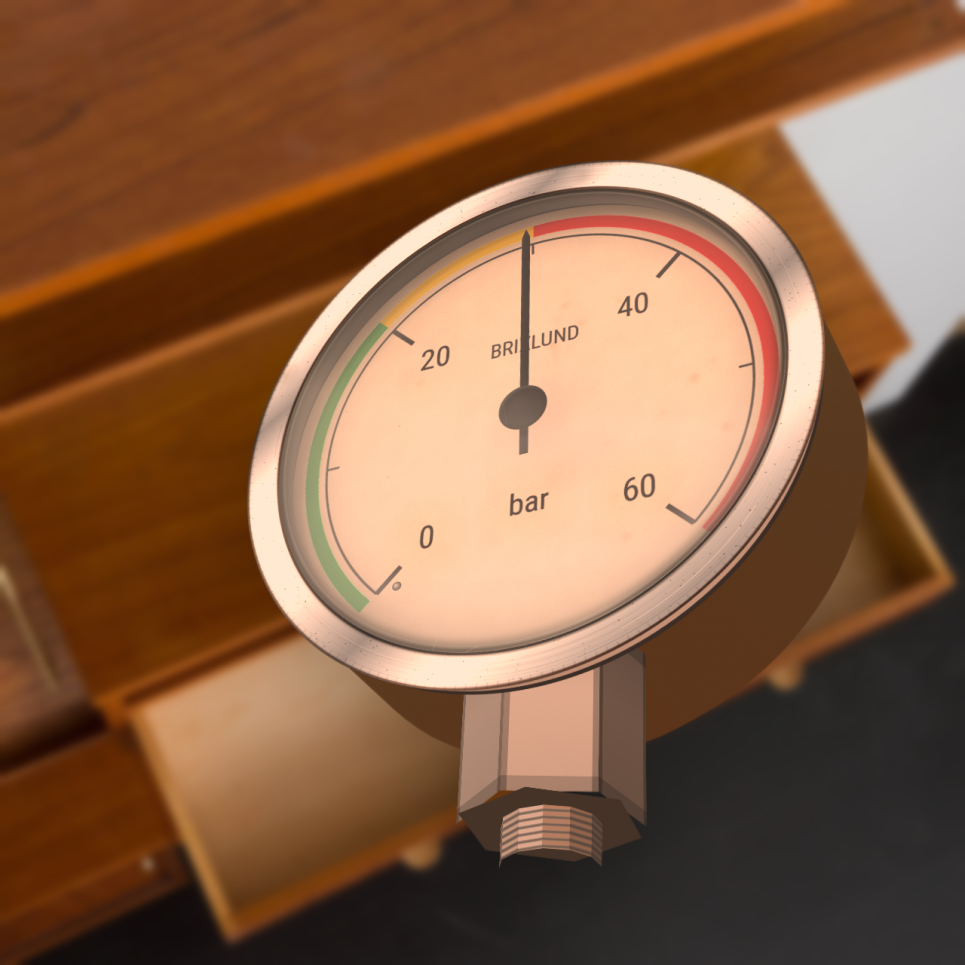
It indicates 30 bar
